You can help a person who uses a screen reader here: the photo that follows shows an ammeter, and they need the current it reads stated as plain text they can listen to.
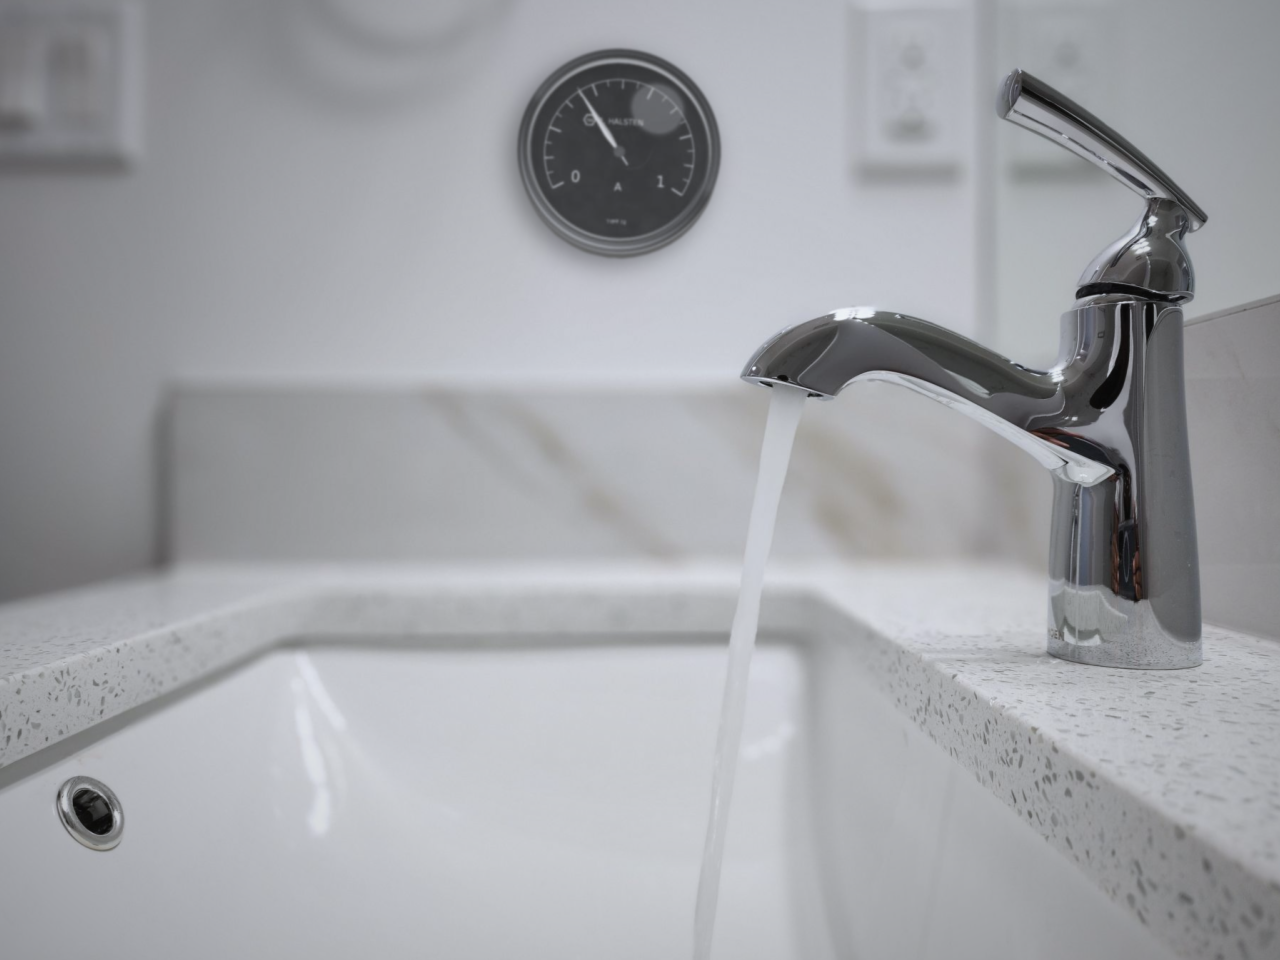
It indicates 0.35 A
